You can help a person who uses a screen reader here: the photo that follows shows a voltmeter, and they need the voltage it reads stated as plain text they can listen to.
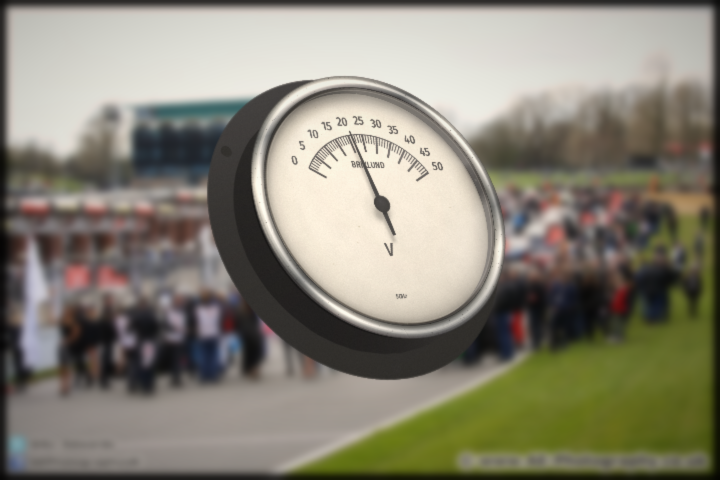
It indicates 20 V
